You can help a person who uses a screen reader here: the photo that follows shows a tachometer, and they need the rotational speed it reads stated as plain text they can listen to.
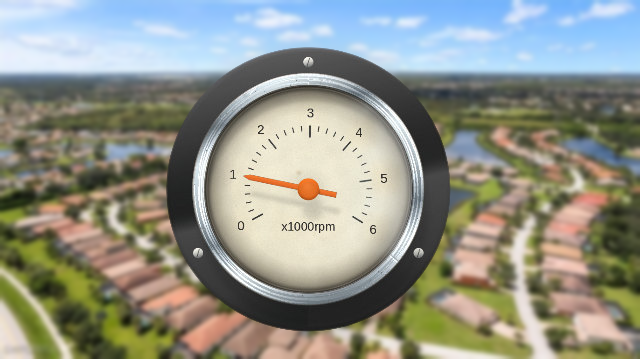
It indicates 1000 rpm
